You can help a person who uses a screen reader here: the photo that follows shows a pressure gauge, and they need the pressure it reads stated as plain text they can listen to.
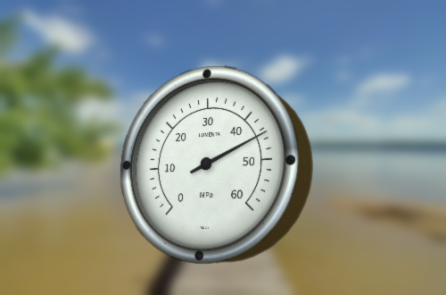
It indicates 45 MPa
